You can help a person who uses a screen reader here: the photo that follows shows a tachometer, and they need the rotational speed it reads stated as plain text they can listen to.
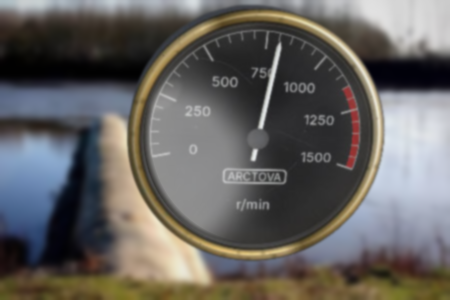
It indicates 800 rpm
